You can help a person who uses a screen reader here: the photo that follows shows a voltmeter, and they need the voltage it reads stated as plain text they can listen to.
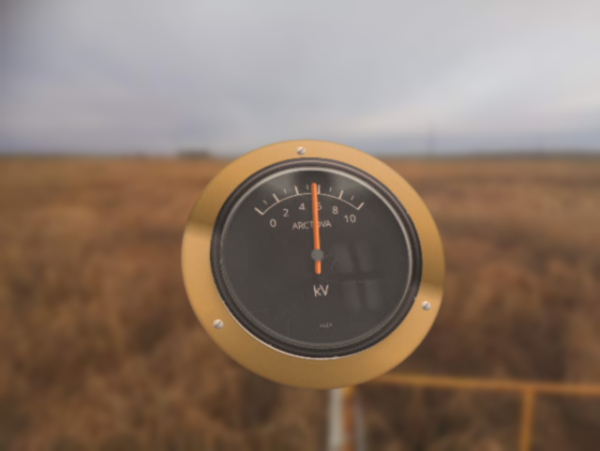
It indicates 5.5 kV
